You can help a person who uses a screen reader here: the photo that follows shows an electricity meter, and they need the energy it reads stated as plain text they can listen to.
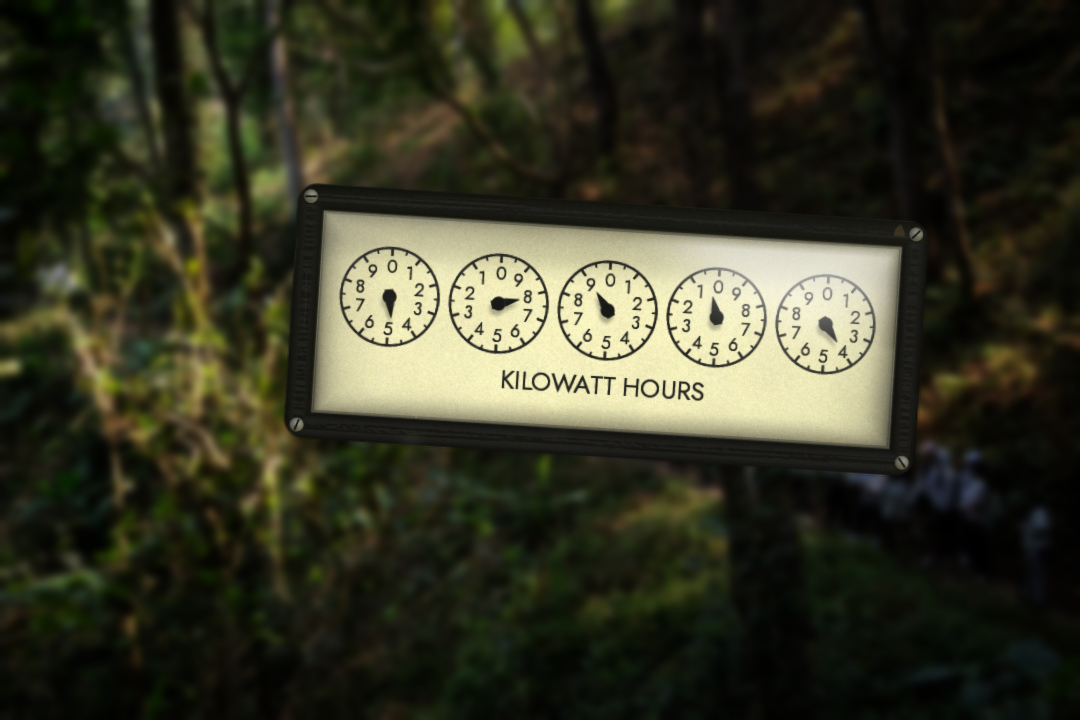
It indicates 47904 kWh
